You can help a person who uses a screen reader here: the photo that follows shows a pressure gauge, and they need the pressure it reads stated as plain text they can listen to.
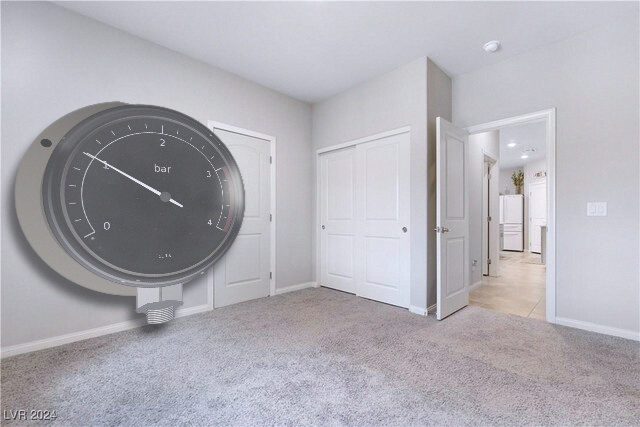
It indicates 1 bar
